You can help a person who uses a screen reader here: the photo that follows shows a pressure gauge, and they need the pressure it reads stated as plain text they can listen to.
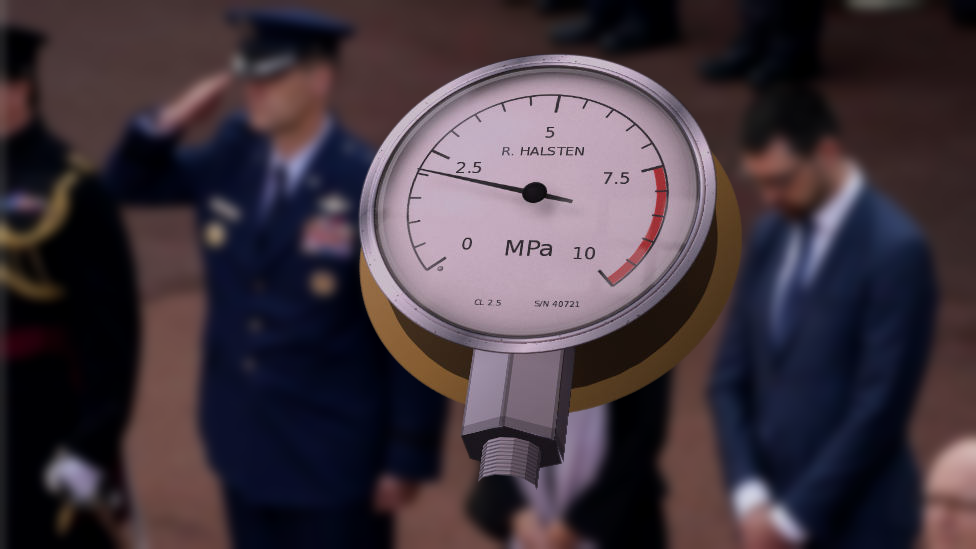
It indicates 2 MPa
